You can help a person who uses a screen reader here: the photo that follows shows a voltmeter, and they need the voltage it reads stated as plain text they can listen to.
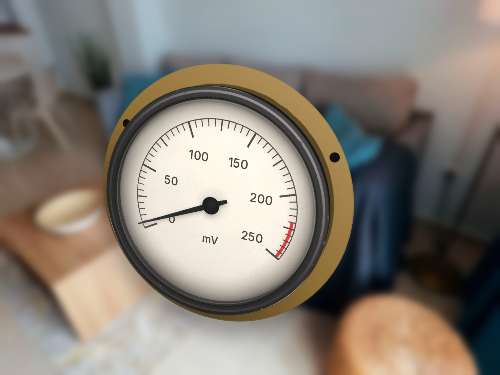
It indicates 5 mV
